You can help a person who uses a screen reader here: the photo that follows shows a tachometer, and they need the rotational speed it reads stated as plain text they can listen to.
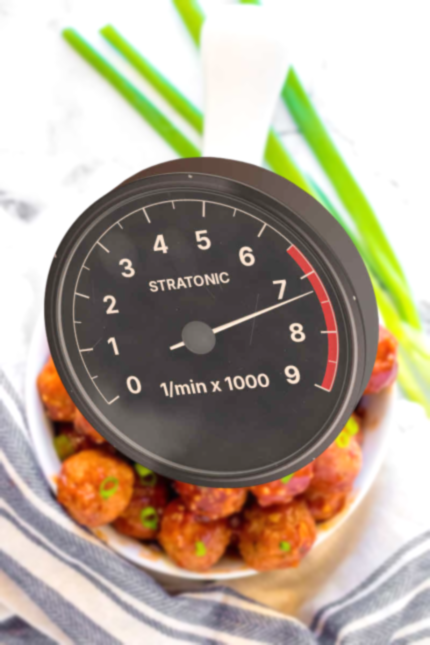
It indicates 7250 rpm
